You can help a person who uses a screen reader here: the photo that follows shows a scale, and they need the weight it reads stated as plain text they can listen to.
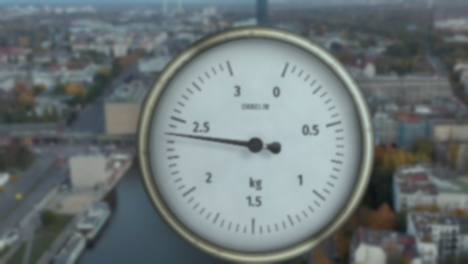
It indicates 2.4 kg
